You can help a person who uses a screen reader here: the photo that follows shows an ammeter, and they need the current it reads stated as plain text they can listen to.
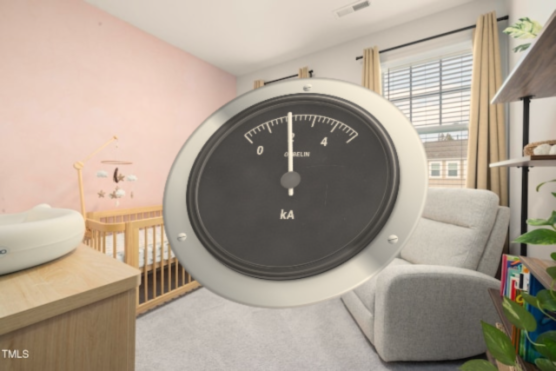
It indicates 2 kA
